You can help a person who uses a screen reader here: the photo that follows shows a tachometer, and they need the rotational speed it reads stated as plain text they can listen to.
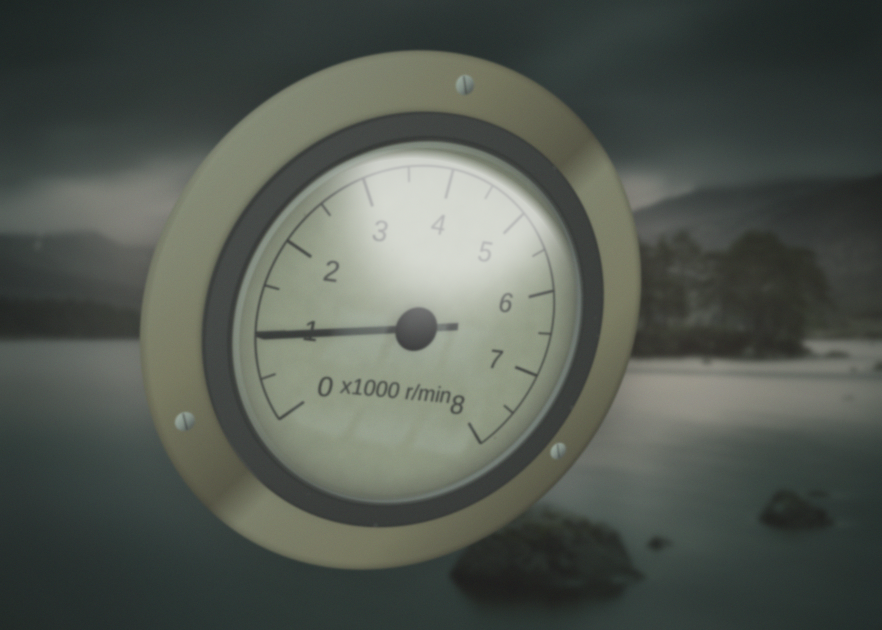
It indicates 1000 rpm
